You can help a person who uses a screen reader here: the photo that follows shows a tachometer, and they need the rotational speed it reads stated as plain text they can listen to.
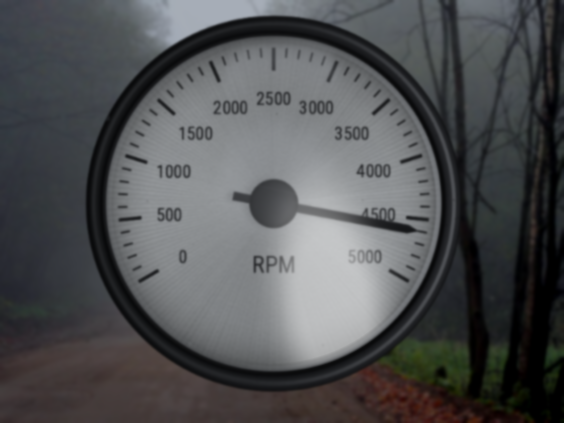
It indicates 4600 rpm
